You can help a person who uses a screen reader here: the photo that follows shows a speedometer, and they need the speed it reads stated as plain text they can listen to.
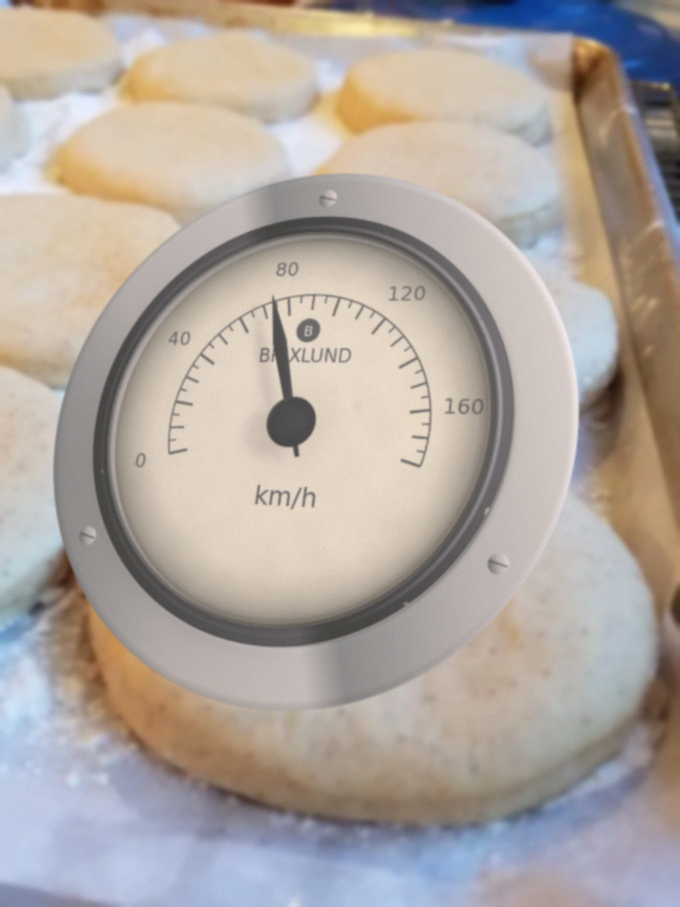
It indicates 75 km/h
